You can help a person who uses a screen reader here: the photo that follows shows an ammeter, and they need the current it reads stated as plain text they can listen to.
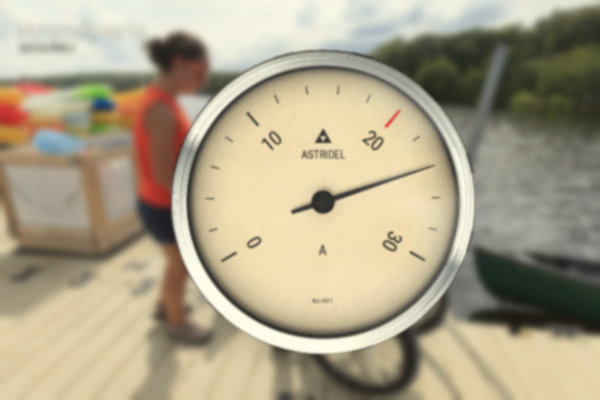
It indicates 24 A
